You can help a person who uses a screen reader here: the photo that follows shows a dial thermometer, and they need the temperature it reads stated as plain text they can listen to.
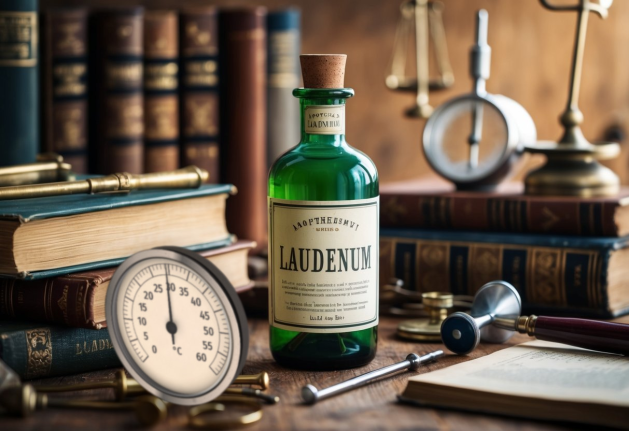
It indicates 30 °C
